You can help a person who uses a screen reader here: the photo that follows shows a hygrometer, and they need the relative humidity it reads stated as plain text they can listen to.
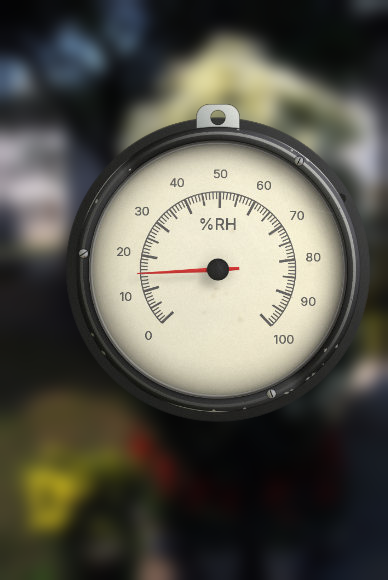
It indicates 15 %
